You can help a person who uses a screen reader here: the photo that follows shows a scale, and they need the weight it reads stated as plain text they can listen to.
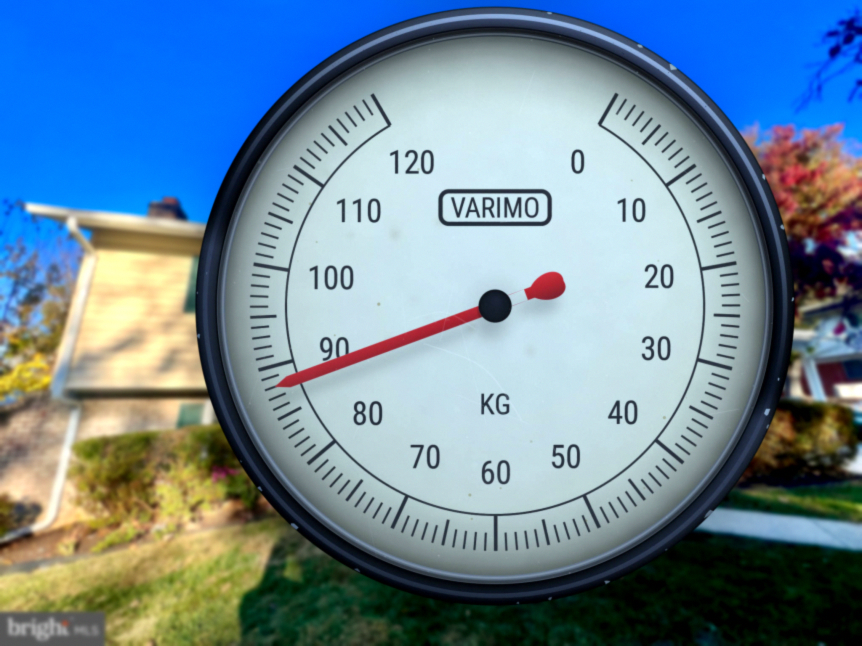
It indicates 88 kg
